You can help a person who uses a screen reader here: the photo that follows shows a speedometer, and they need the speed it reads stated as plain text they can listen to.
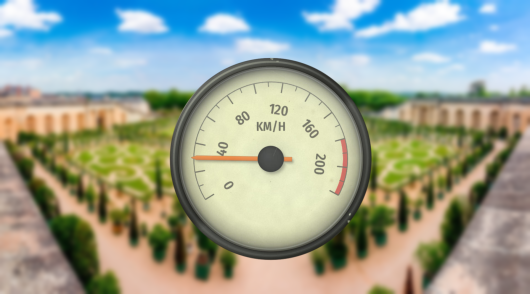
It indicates 30 km/h
